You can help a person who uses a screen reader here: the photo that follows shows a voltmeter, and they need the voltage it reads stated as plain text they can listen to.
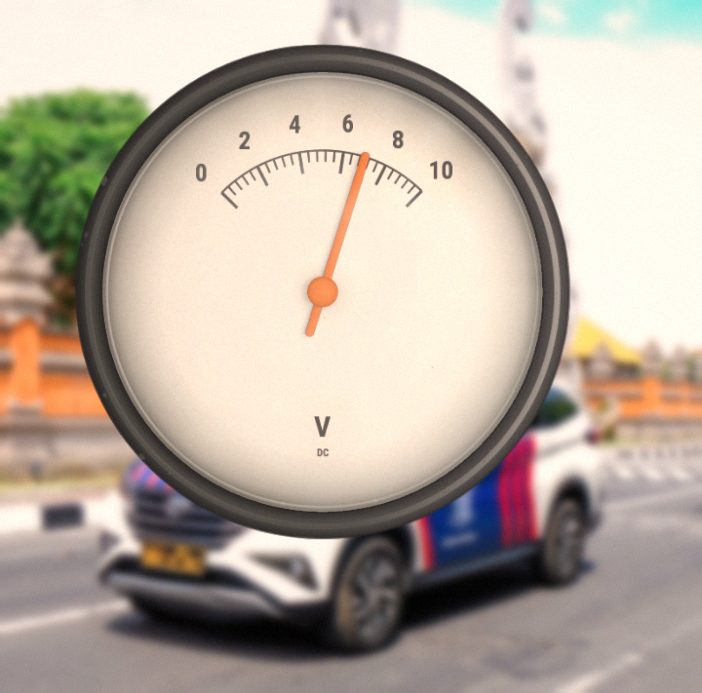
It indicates 7 V
